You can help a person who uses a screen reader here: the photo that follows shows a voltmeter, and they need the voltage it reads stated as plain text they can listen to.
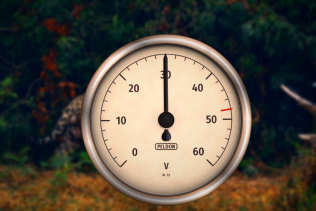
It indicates 30 V
